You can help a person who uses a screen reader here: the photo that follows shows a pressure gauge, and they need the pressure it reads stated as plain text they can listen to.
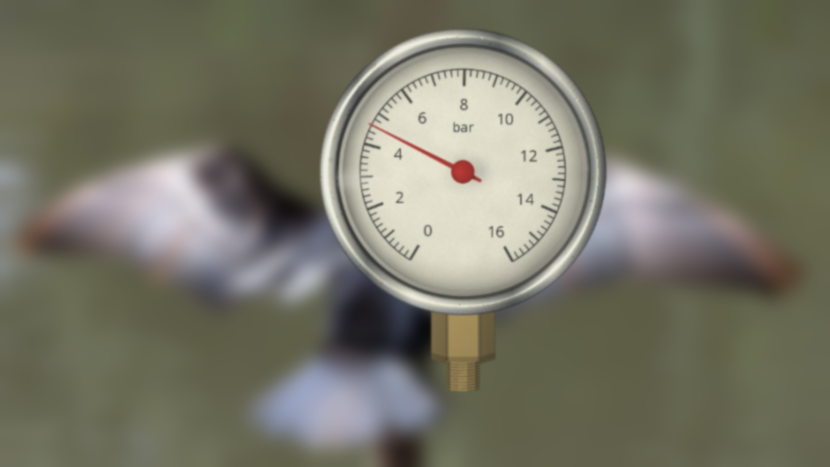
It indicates 4.6 bar
